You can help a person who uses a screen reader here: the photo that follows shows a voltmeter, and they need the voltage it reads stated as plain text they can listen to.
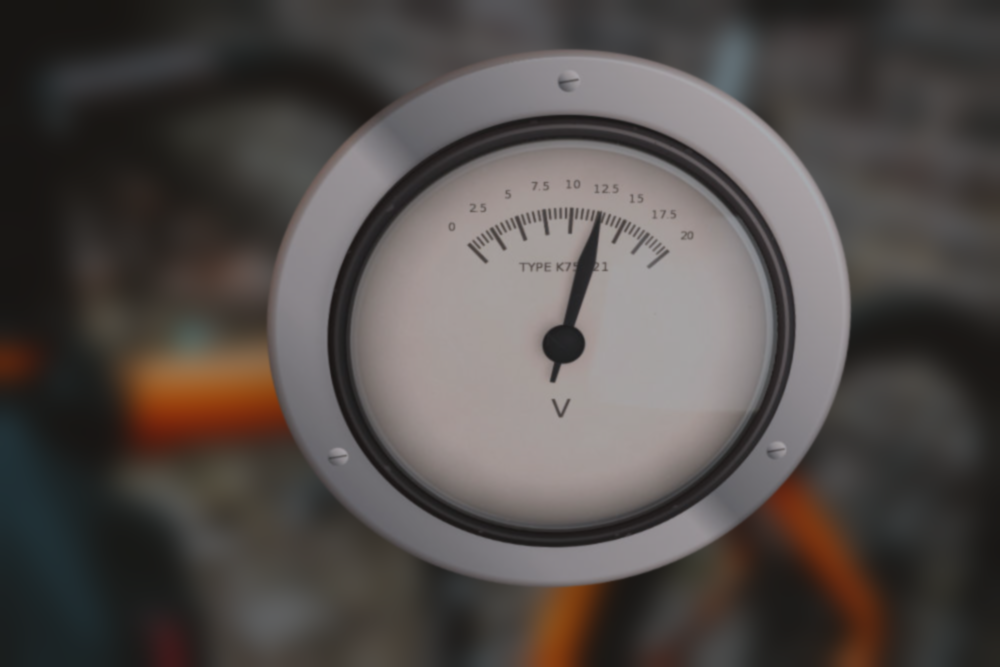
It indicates 12.5 V
